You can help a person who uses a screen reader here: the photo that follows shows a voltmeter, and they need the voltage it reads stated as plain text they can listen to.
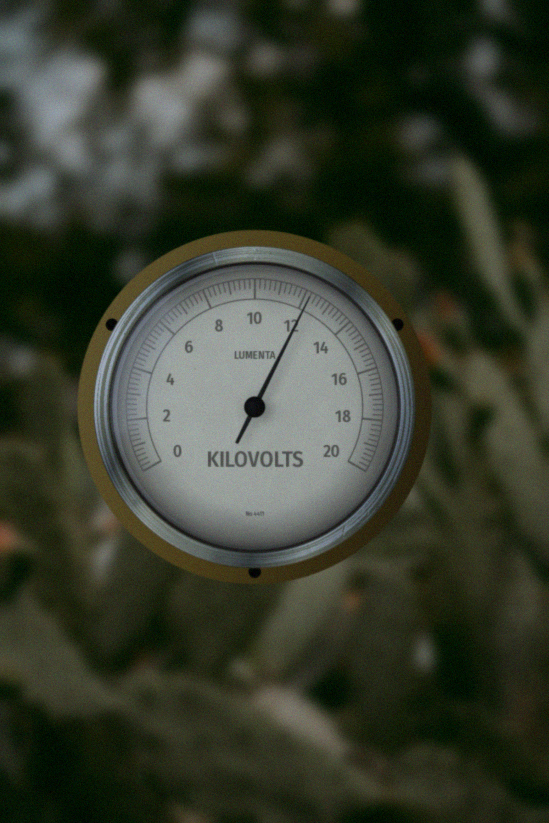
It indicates 12.2 kV
